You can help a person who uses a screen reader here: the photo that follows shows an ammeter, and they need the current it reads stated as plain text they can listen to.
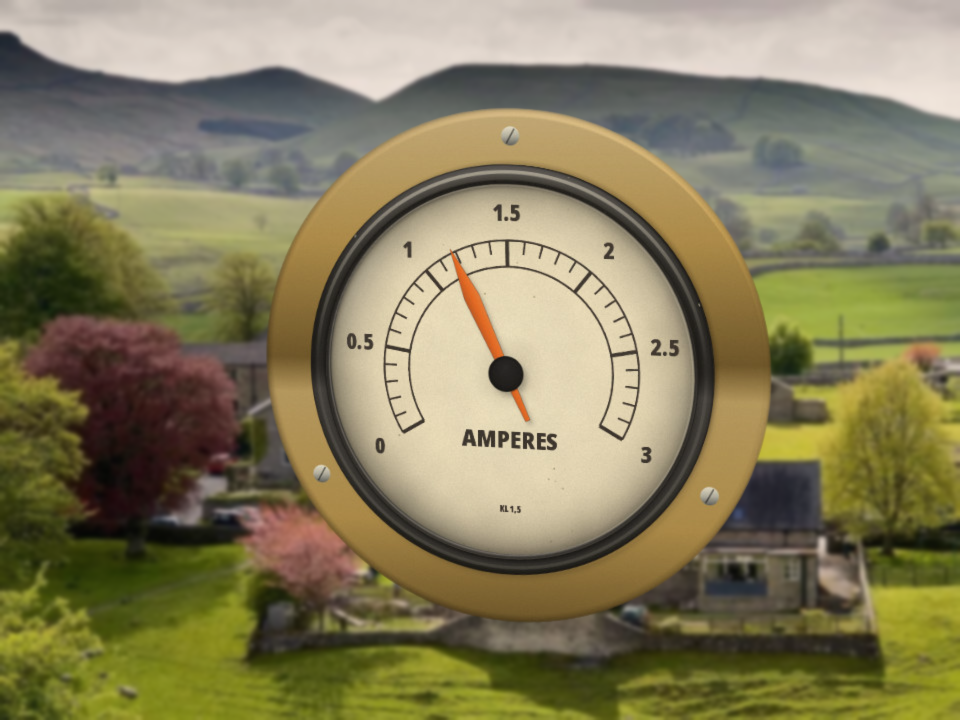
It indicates 1.2 A
